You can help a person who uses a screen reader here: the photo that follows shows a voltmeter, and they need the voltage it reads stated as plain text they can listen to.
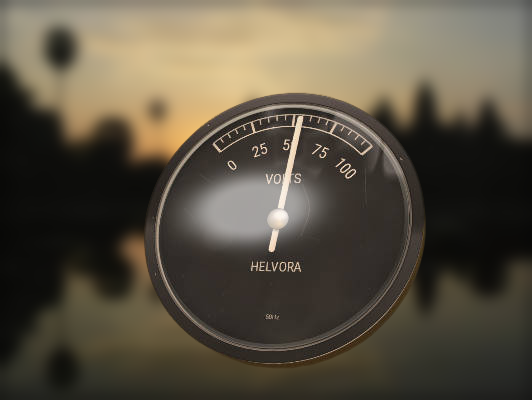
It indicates 55 V
